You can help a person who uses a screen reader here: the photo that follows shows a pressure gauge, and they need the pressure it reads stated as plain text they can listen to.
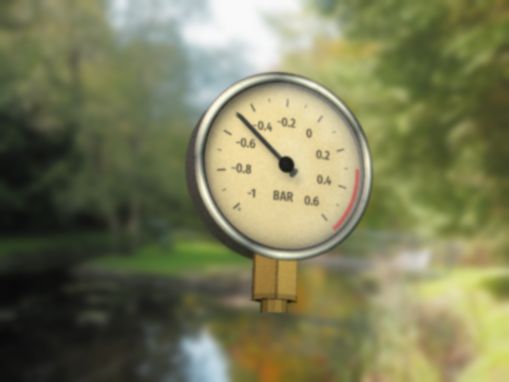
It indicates -0.5 bar
